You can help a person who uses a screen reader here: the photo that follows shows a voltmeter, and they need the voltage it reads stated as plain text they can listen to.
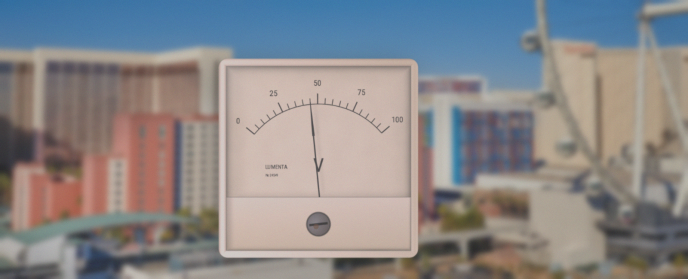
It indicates 45 V
